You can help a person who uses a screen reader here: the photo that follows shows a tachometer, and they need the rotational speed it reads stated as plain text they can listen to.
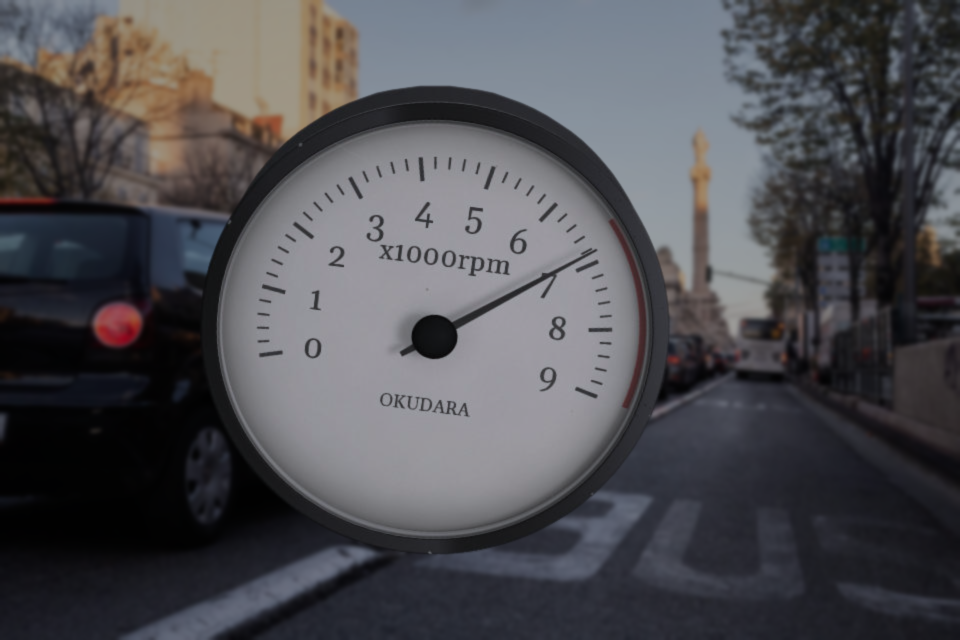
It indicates 6800 rpm
